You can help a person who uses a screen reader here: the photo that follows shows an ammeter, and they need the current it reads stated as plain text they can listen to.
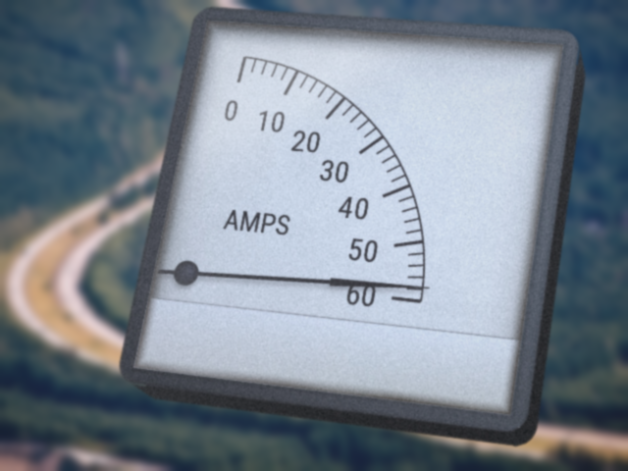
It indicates 58 A
